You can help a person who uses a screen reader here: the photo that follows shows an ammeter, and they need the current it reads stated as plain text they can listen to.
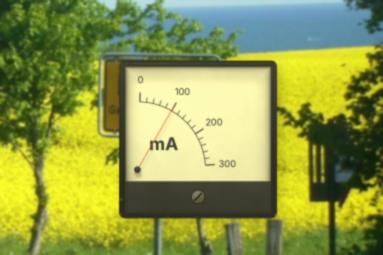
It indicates 100 mA
